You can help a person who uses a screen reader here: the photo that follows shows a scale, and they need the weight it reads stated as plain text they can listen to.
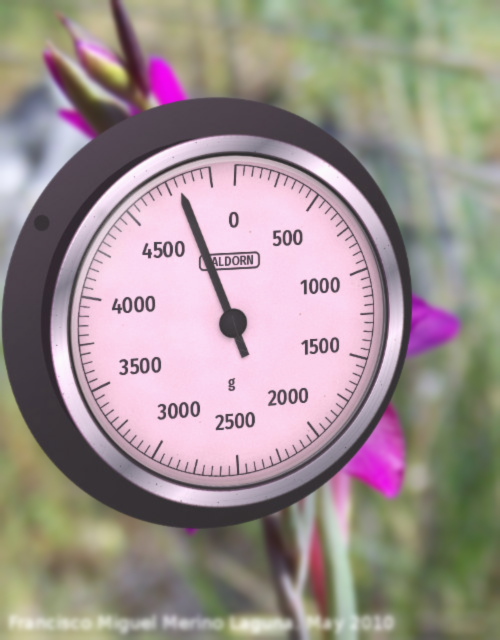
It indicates 4800 g
